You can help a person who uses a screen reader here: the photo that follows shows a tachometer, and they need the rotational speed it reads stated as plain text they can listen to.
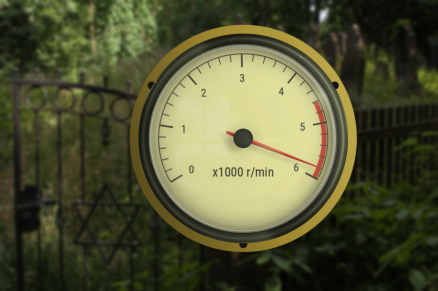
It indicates 5800 rpm
